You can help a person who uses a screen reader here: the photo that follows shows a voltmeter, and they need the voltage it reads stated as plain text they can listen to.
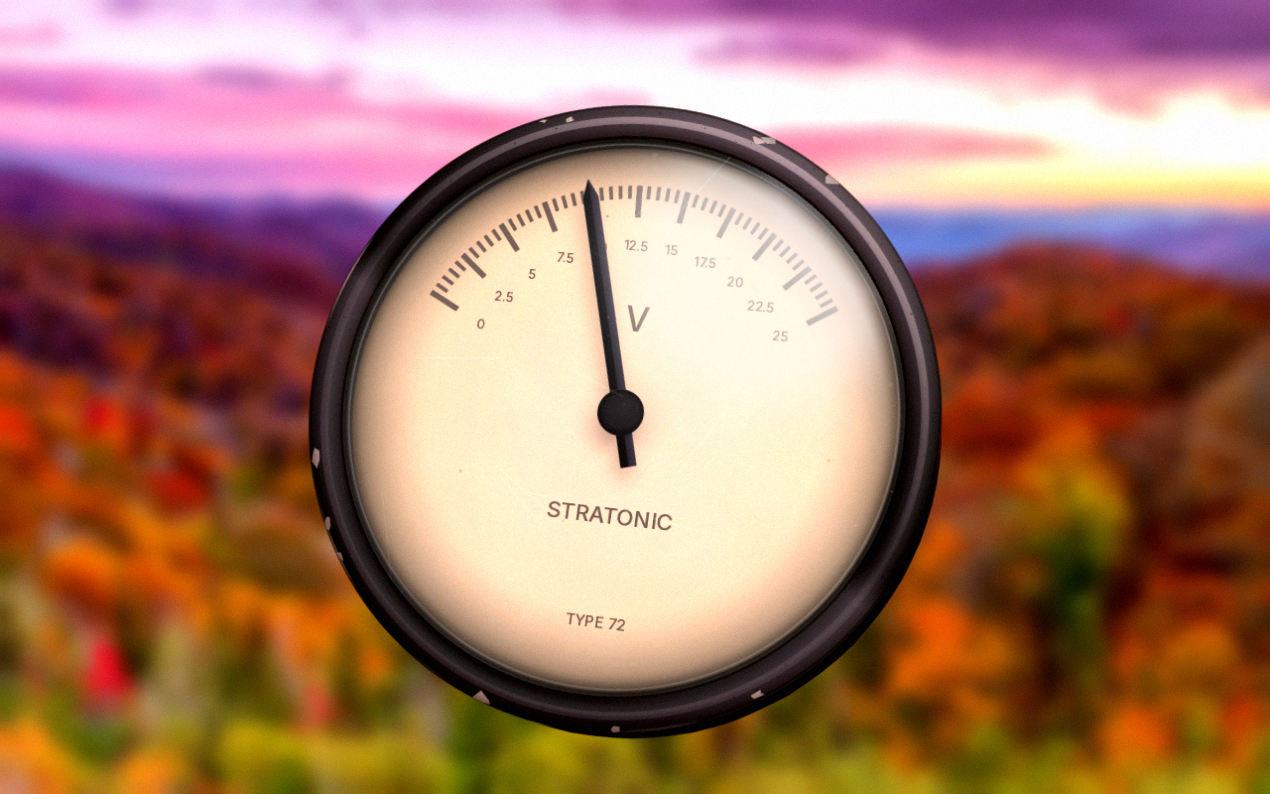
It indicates 10 V
